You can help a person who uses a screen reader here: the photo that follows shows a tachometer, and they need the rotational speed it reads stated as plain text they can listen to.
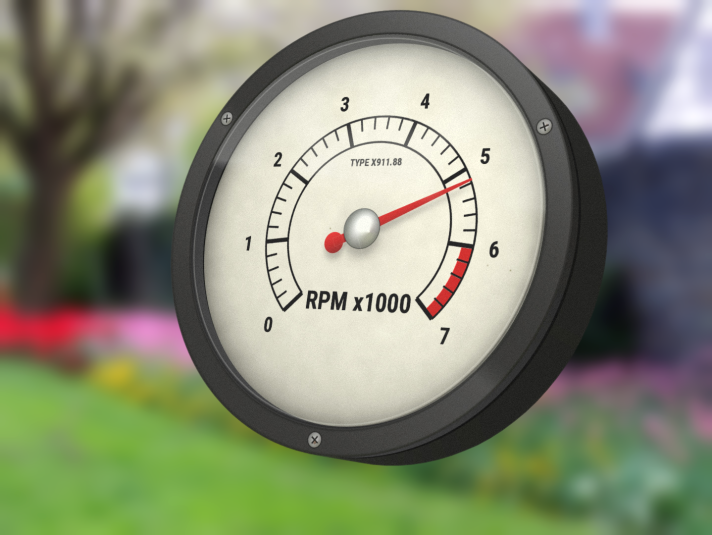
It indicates 5200 rpm
